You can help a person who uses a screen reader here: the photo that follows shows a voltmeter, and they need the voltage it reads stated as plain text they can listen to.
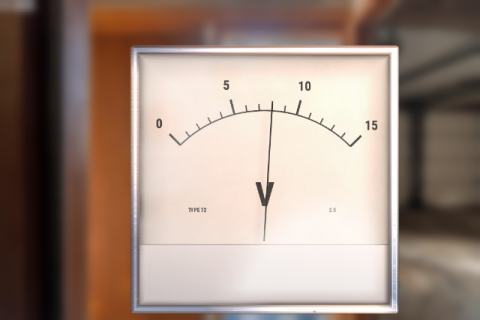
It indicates 8 V
